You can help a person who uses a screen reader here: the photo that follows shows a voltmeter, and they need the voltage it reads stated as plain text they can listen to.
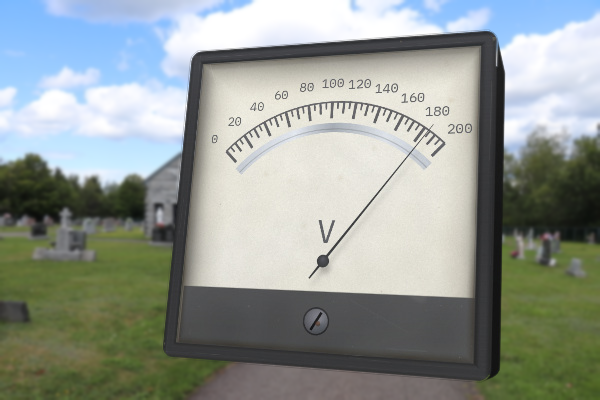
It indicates 185 V
